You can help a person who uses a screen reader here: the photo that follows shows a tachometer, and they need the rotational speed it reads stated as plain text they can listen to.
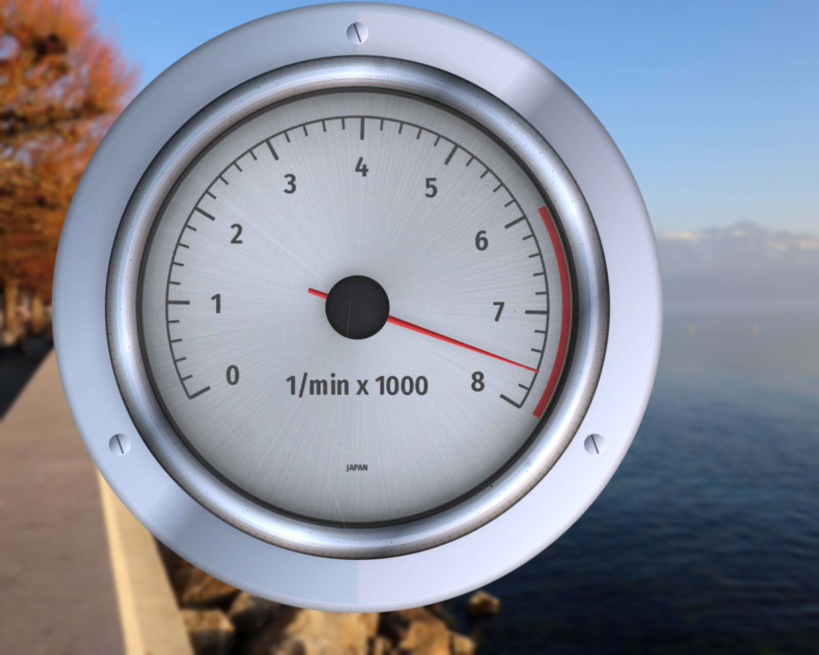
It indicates 7600 rpm
